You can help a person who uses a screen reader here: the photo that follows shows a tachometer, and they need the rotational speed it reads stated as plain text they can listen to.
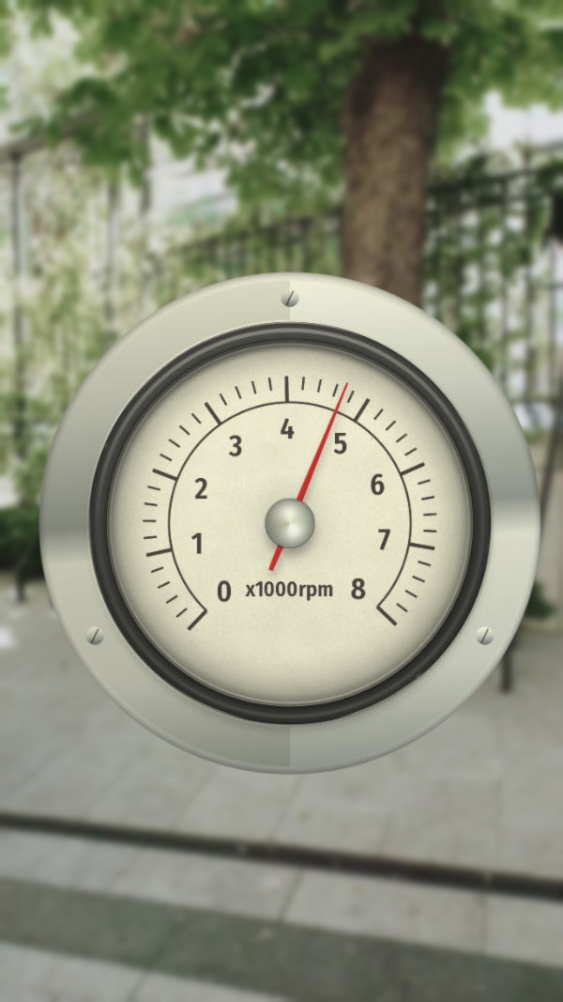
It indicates 4700 rpm
